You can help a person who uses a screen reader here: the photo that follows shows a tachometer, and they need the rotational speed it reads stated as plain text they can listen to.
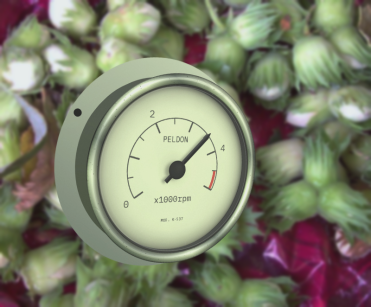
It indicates 3500 rpm
